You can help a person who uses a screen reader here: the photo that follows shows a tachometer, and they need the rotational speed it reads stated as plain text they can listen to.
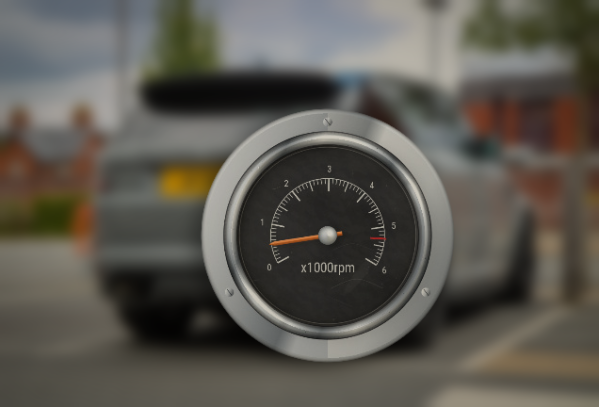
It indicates 500 rpm
